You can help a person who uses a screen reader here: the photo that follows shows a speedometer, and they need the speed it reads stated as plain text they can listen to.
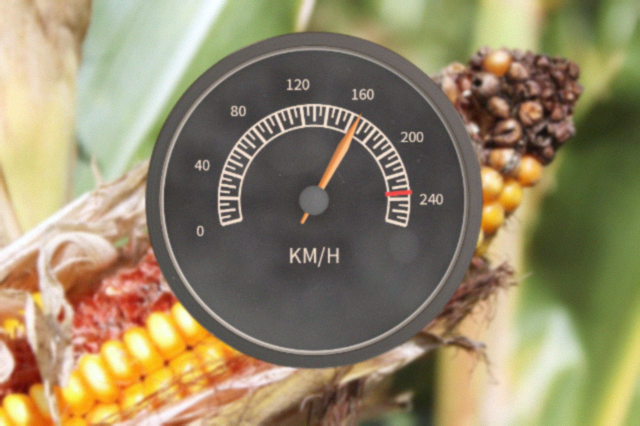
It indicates 165 km/h
